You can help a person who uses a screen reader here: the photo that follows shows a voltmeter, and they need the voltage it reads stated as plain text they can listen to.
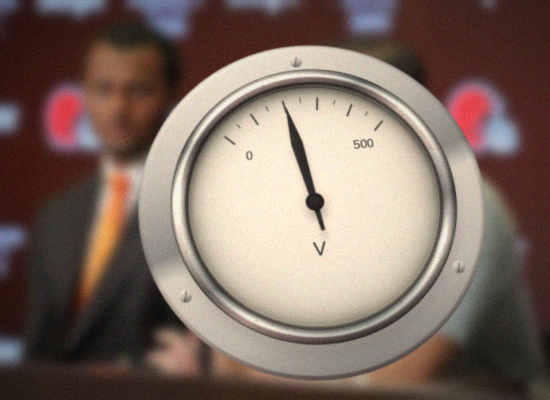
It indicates 200 V
